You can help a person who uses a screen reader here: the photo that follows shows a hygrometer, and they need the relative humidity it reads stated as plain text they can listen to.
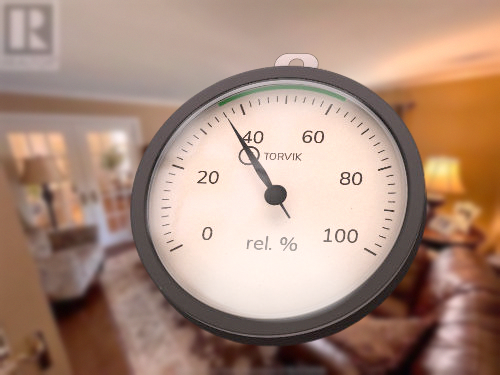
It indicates 36 %
